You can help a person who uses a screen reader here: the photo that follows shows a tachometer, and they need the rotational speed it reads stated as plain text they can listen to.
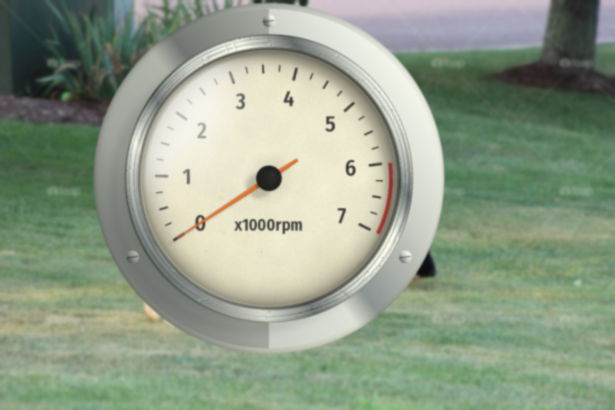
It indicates 0 rpm
